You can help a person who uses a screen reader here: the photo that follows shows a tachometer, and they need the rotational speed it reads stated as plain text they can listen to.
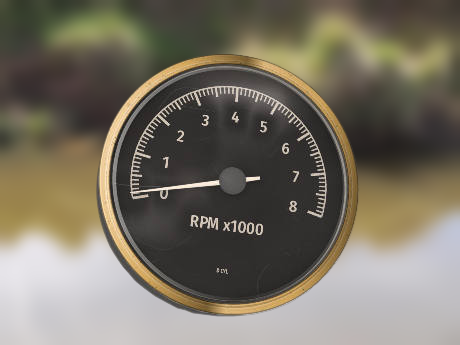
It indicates 100 rpm
